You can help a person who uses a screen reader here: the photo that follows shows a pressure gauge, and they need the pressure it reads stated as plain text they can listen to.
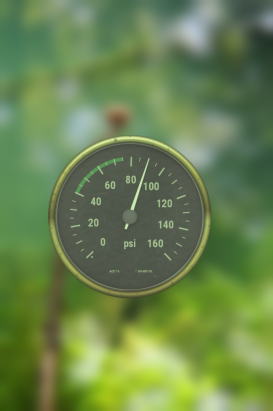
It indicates 90 psi
